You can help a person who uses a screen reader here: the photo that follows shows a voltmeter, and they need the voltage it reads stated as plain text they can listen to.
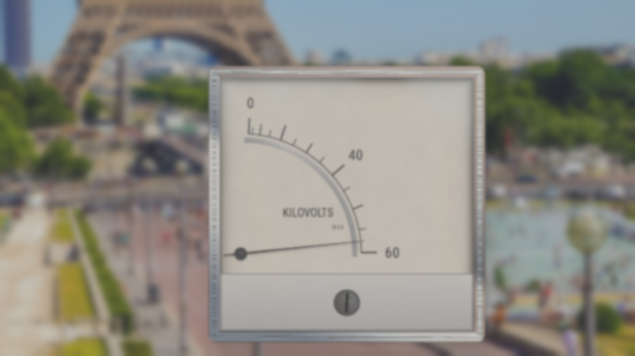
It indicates 57.5 kV
